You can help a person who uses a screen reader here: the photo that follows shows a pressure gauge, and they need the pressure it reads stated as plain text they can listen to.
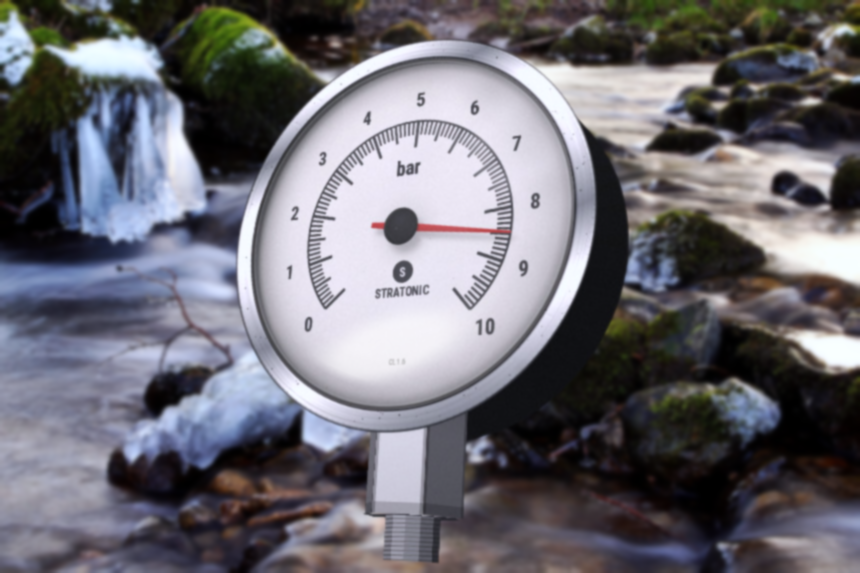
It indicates 8.5 bar
